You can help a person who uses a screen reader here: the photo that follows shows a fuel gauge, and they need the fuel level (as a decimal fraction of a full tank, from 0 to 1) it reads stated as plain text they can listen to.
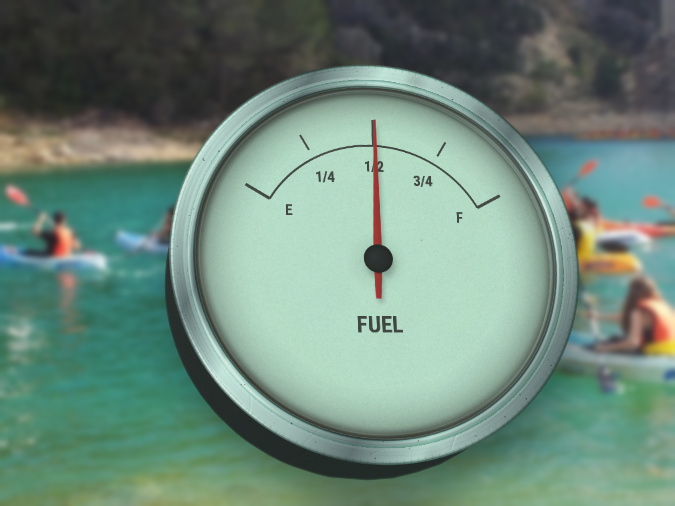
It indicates 0.5
